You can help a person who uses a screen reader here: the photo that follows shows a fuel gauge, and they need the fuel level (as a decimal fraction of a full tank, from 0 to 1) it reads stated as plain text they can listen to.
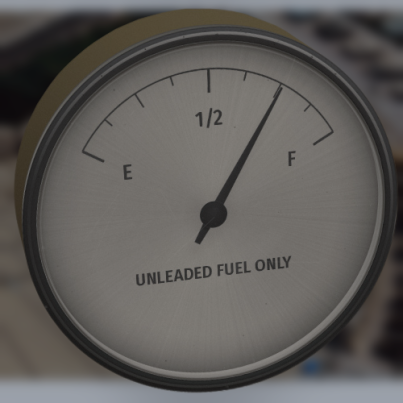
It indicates 0.75
